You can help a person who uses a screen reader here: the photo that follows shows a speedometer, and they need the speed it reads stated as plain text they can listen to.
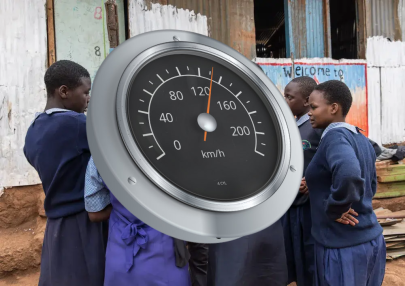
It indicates 130 km/h
